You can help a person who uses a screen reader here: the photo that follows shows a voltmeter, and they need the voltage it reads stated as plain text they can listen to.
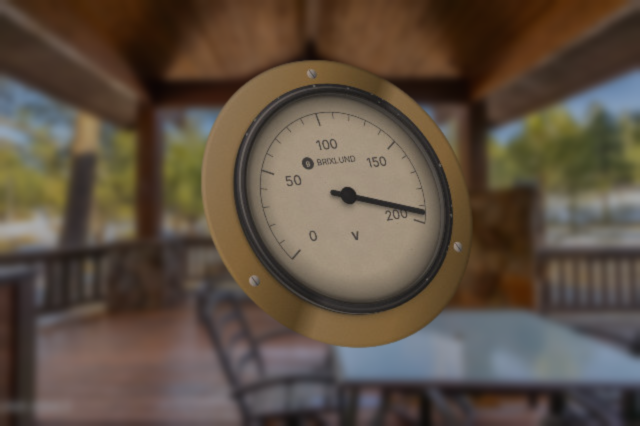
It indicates 195 V
